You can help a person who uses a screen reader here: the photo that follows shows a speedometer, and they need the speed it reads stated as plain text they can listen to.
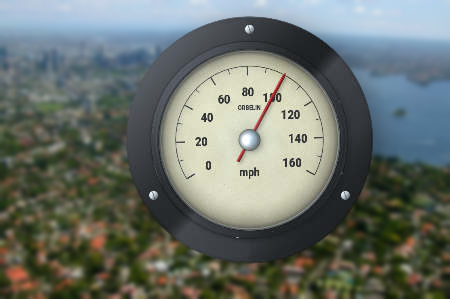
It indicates 100 mph
